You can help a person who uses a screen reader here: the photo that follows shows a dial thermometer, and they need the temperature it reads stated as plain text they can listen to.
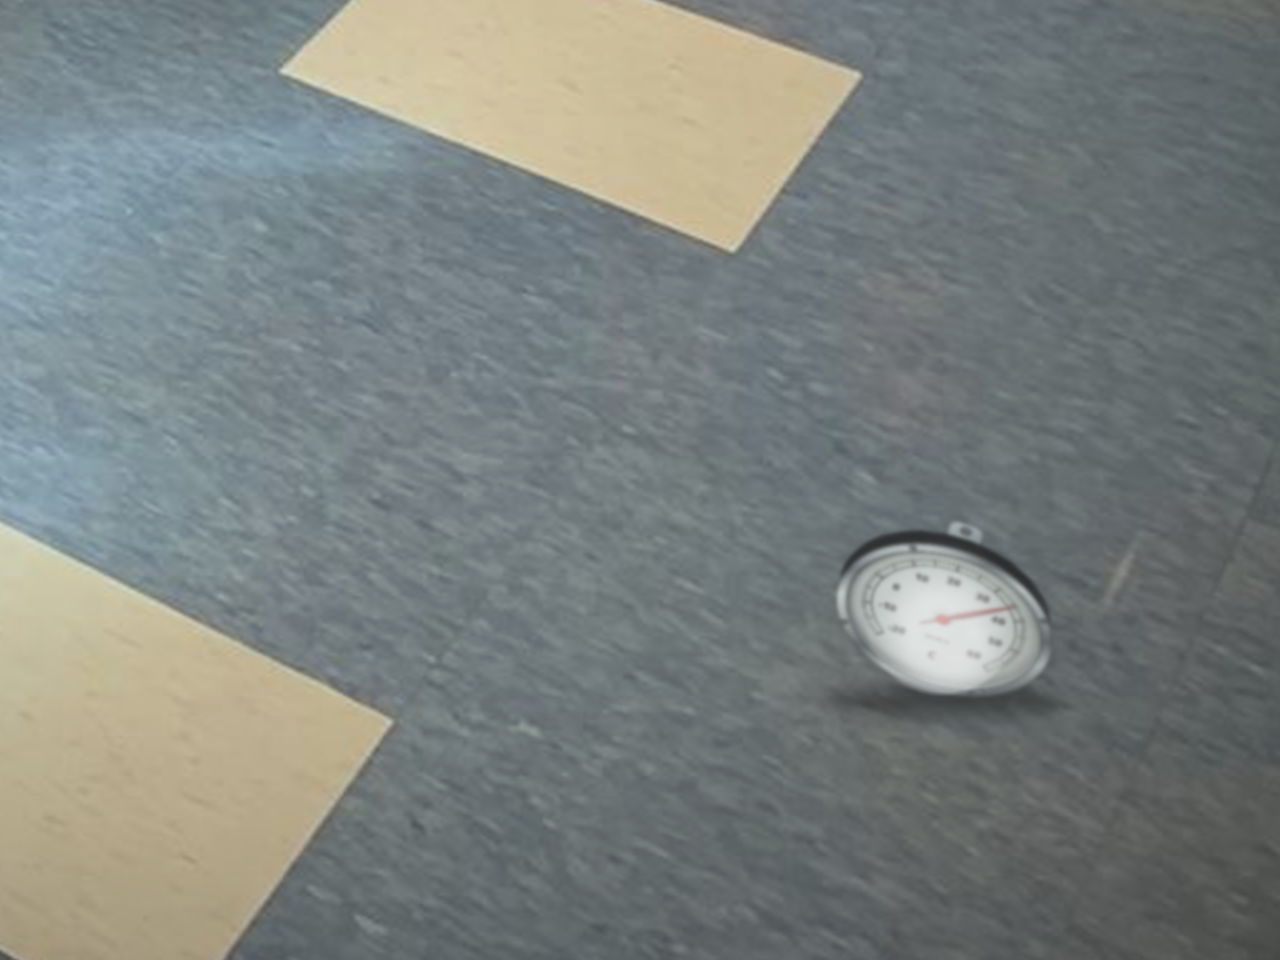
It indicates 35 °C
